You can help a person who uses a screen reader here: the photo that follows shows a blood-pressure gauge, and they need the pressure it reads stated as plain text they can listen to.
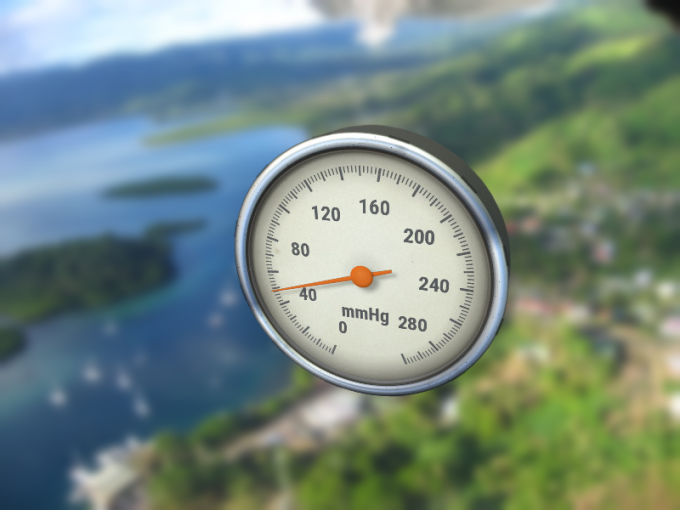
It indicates 50 mmHg
